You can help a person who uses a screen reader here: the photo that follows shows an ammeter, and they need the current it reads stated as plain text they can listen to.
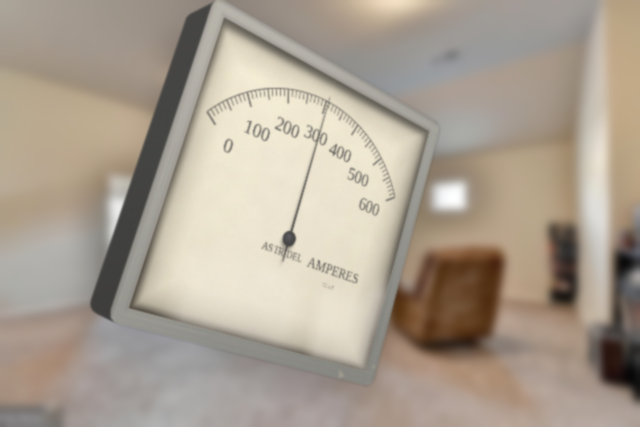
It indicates 300 A
